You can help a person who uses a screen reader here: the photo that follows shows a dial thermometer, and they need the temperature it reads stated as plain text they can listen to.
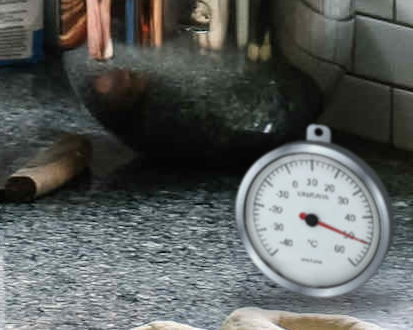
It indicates 50 °C
